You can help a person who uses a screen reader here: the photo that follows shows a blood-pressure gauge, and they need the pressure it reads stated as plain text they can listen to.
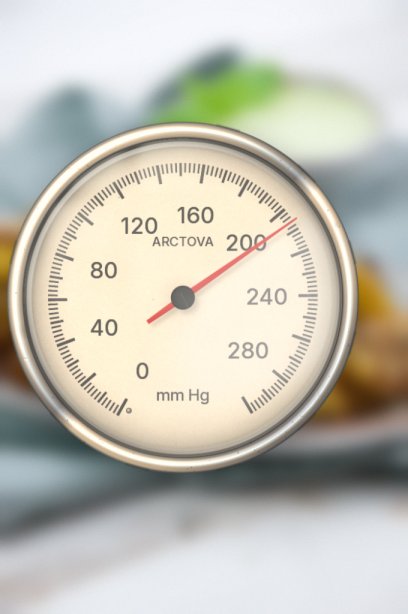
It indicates 206 mmHg
